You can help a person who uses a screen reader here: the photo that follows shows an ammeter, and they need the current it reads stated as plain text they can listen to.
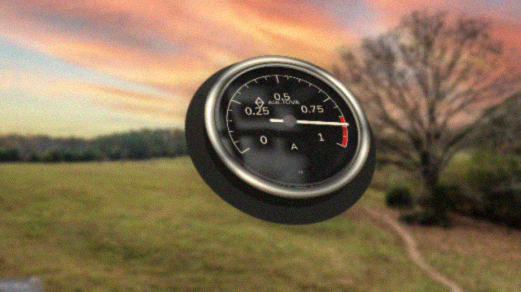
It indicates 0.9 A
